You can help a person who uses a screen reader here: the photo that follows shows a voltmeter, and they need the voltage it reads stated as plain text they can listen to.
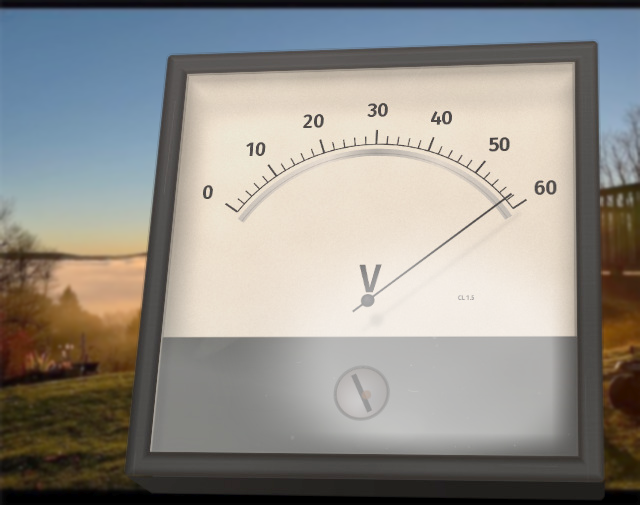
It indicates 58 V
